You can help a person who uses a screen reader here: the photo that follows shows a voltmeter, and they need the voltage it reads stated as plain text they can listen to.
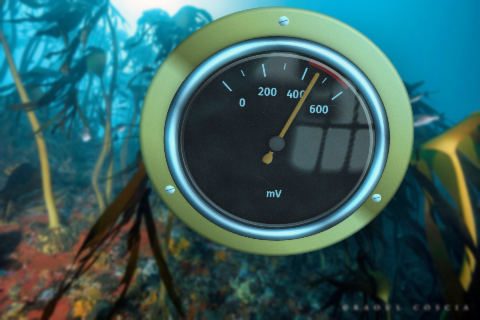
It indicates 450 mV
